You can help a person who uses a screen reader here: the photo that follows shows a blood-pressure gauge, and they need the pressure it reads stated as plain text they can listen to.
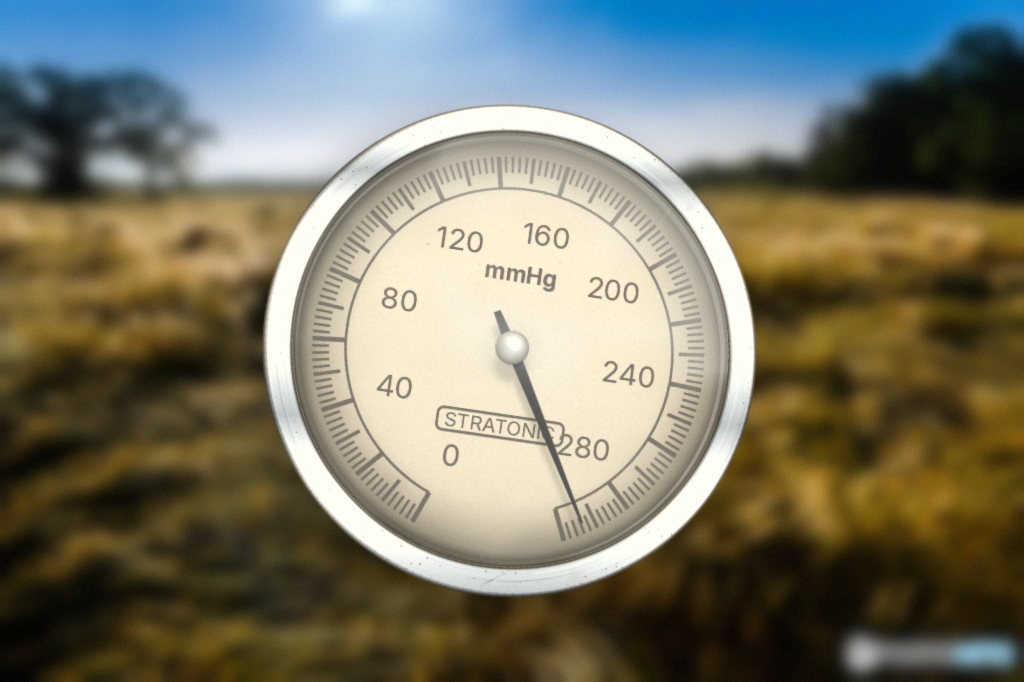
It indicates 294 mmHg
